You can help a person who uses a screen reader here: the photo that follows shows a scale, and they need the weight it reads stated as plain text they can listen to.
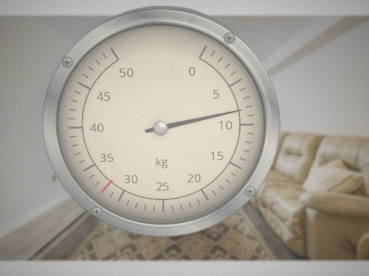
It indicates 8 kg
